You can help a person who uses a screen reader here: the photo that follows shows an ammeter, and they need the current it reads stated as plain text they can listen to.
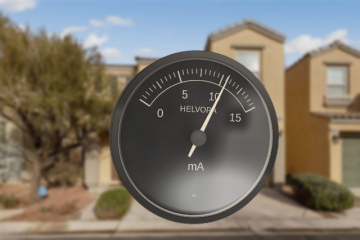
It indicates 10.5 mA
